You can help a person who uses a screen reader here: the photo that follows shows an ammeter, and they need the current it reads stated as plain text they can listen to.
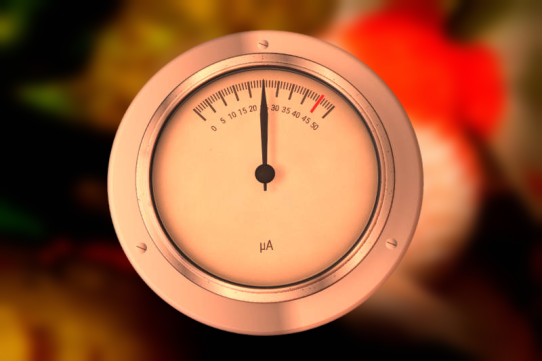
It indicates 25 µA
